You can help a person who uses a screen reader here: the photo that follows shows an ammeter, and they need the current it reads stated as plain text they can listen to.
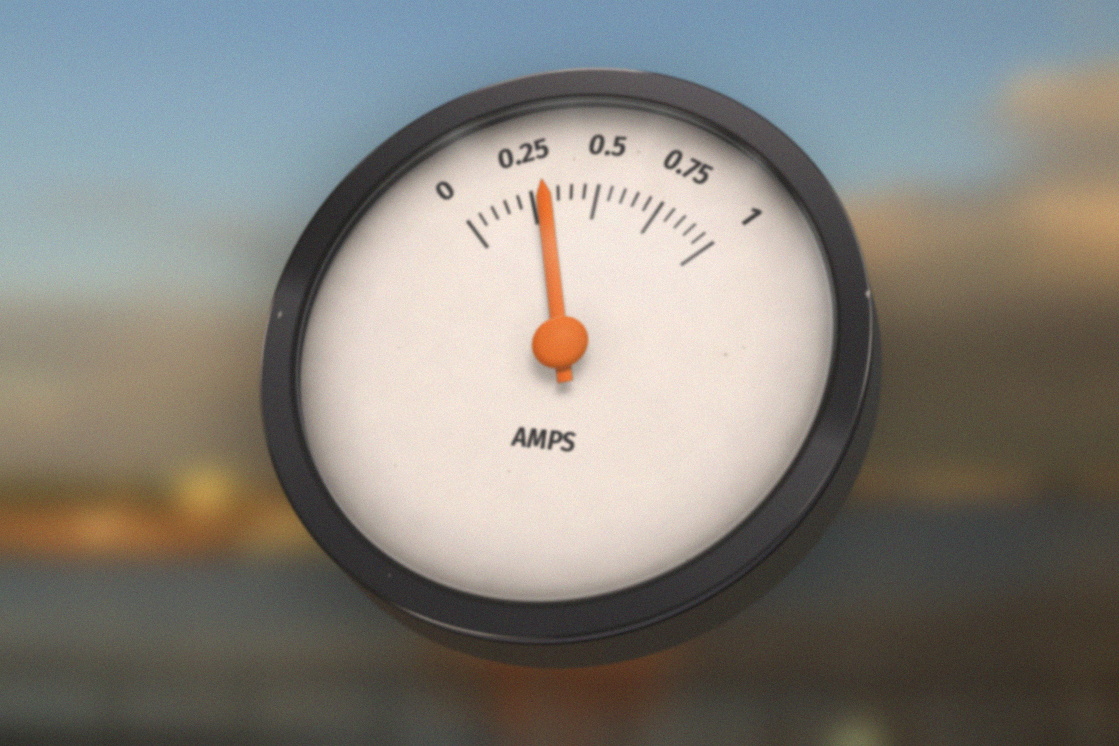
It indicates 0.3 A
